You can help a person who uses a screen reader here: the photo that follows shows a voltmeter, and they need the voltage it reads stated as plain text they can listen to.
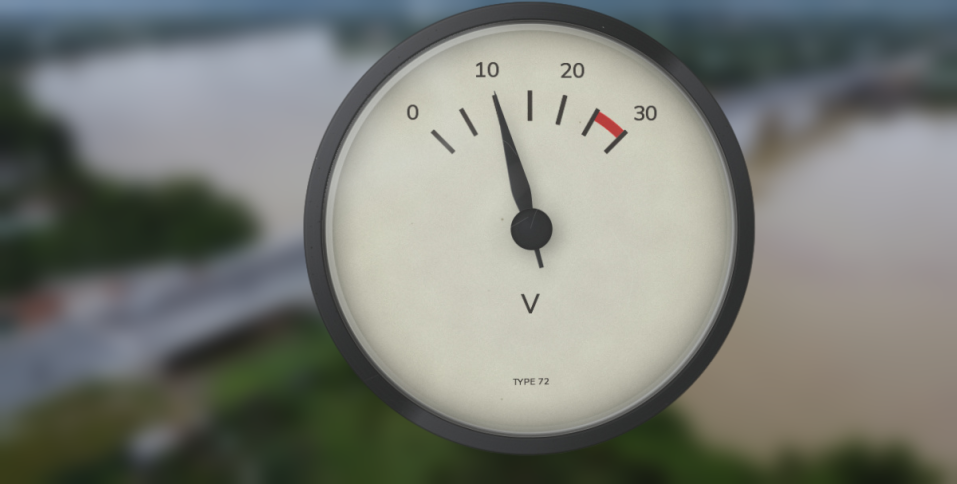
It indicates 10 V
